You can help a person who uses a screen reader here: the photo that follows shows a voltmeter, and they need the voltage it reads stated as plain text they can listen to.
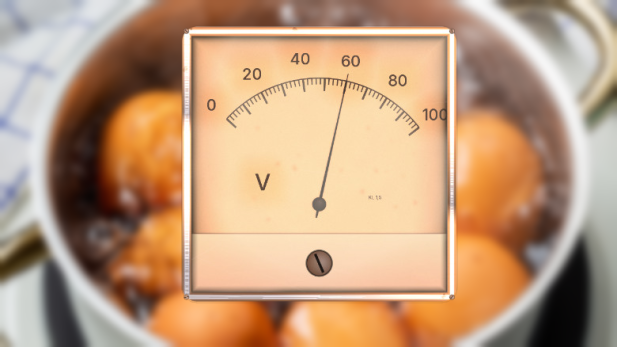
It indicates 60 V
